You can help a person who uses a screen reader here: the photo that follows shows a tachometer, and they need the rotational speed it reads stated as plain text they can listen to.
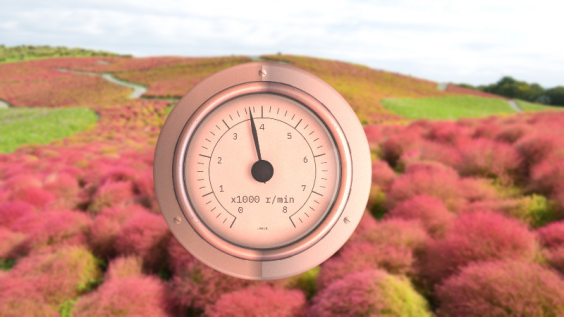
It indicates 3700 rpm
